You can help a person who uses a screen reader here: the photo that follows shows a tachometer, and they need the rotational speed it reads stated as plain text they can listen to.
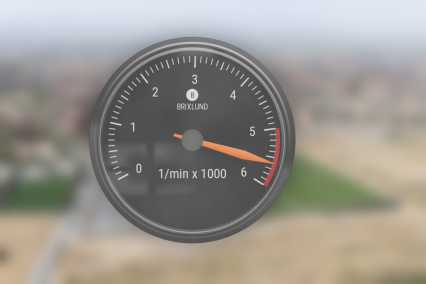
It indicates 5600 rpm
